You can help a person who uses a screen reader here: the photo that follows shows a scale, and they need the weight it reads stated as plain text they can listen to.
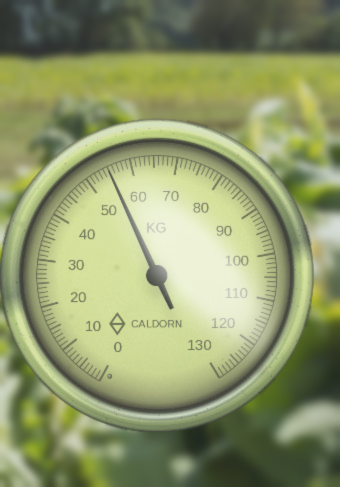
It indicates 55 kg
